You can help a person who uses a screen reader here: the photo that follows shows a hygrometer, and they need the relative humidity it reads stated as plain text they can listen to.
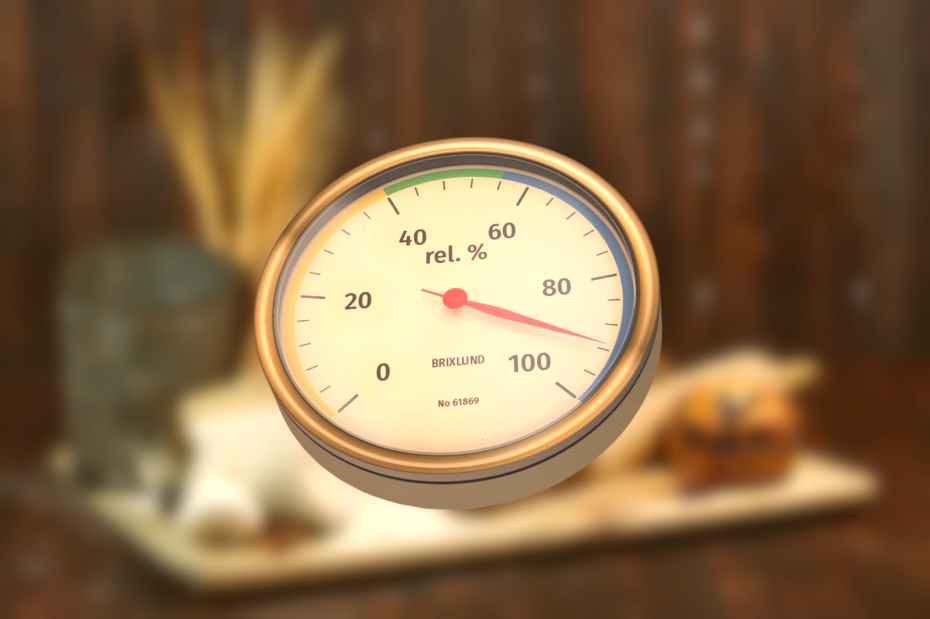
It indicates 92 %
